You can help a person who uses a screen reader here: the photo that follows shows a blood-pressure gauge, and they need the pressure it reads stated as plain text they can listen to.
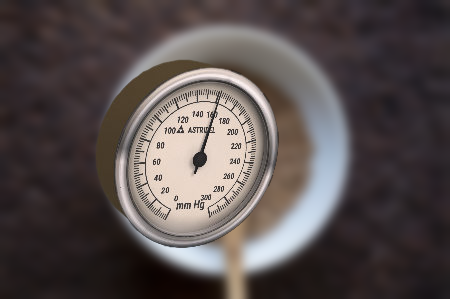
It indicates 160 mmHg
